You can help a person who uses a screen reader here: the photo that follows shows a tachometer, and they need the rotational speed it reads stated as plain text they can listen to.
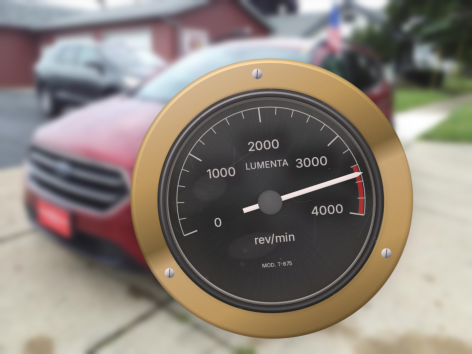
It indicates 3500 rpm
